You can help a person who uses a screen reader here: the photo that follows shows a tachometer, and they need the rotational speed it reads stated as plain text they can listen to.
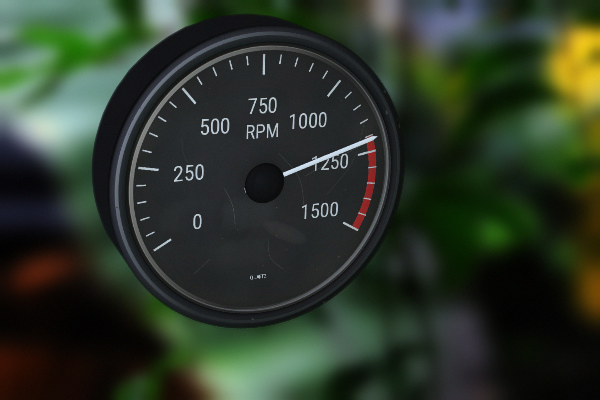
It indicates 1200 rpm
